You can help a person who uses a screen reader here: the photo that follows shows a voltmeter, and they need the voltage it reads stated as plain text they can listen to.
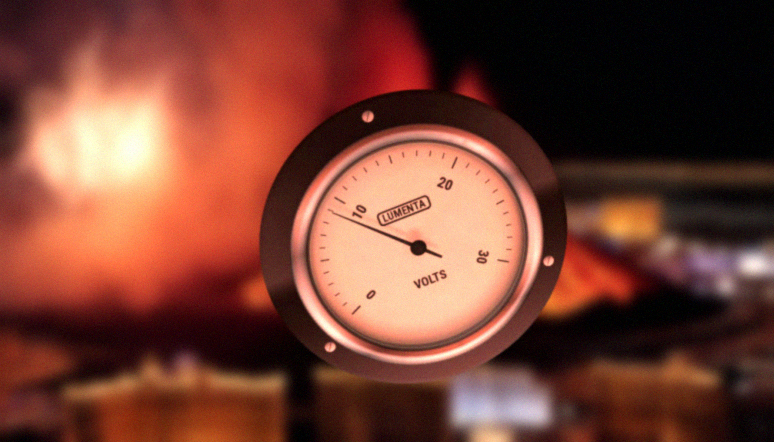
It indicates 9 V
